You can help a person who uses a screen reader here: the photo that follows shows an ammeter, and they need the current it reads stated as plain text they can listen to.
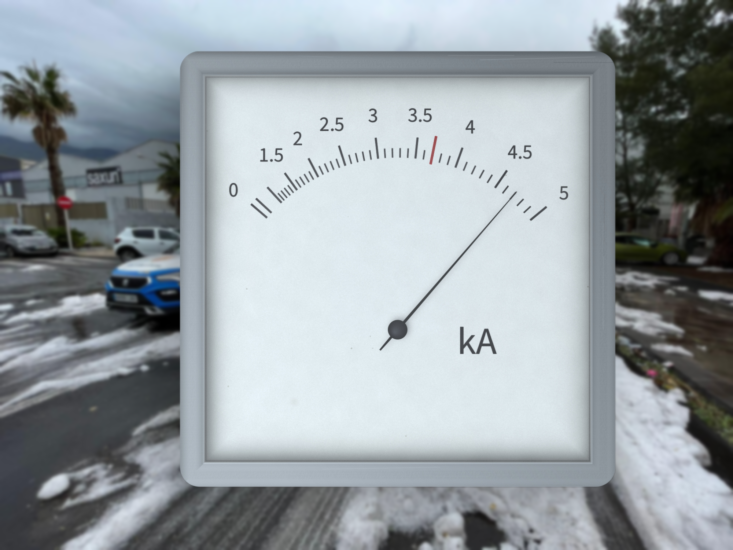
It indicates 4.7 kA
